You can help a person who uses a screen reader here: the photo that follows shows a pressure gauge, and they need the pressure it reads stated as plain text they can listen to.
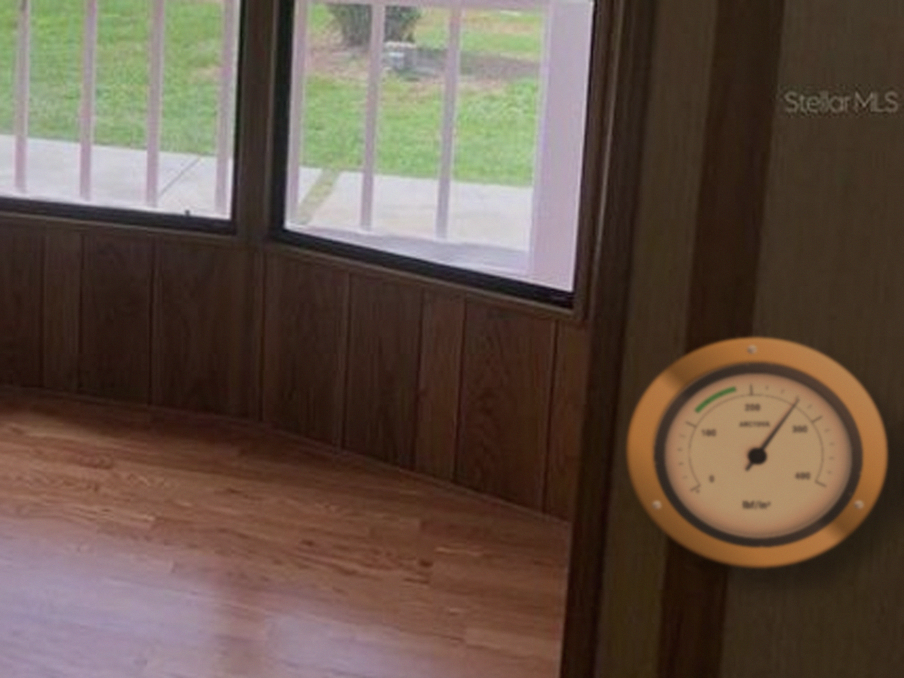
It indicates 260 psi
